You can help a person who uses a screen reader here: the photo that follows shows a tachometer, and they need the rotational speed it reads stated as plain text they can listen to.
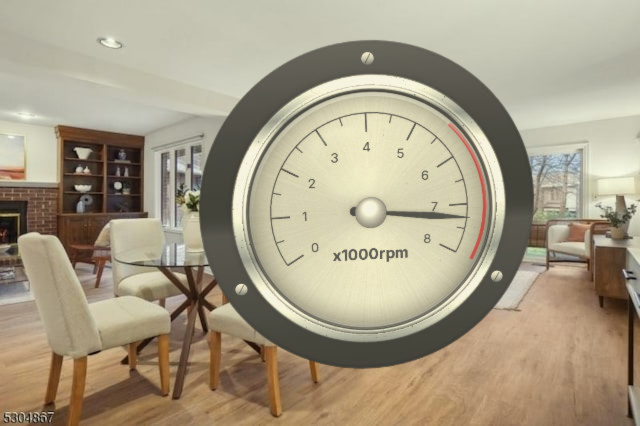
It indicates 7250 rpm
